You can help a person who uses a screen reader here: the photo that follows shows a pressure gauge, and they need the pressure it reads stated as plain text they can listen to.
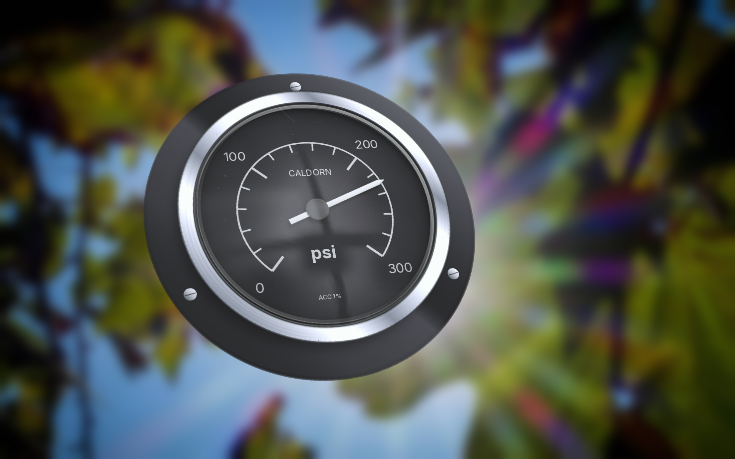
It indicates 230 psi
